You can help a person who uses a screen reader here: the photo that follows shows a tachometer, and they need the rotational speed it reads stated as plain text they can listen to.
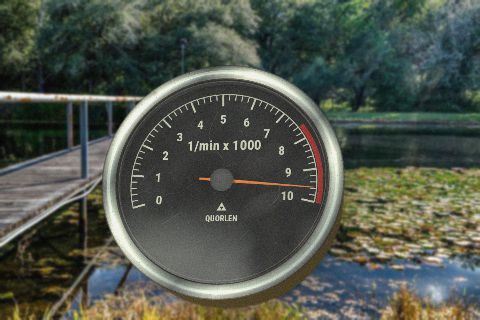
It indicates 9600 rpm
